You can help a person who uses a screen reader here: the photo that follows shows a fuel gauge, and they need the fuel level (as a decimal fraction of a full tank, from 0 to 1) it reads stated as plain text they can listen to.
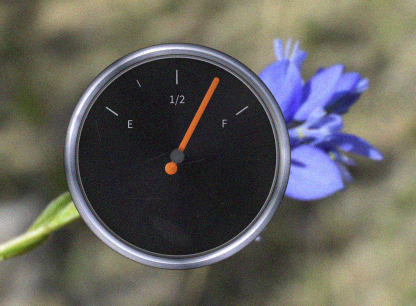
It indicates 0.75
